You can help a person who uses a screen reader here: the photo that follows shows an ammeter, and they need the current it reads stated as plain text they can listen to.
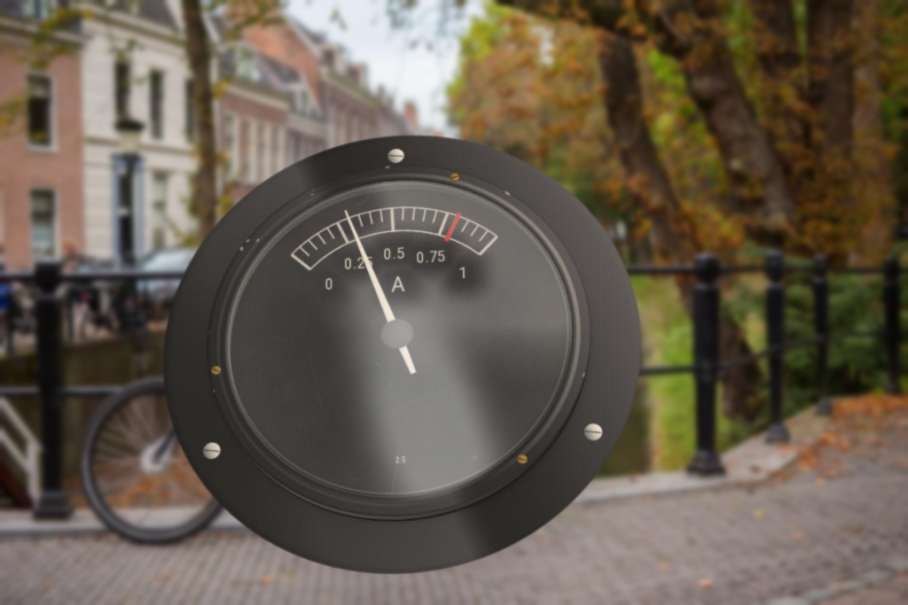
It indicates 0.3 A
